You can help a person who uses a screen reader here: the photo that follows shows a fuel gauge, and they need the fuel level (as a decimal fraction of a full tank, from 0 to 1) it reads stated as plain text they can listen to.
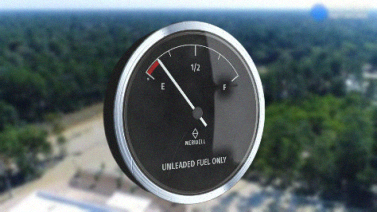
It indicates 0.125
